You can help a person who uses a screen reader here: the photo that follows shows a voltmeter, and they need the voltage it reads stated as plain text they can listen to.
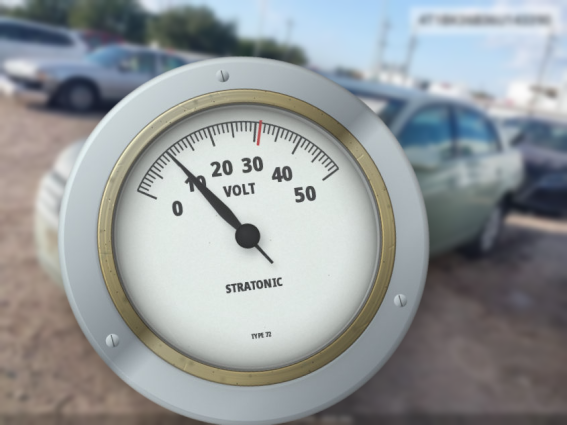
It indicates 10 V
